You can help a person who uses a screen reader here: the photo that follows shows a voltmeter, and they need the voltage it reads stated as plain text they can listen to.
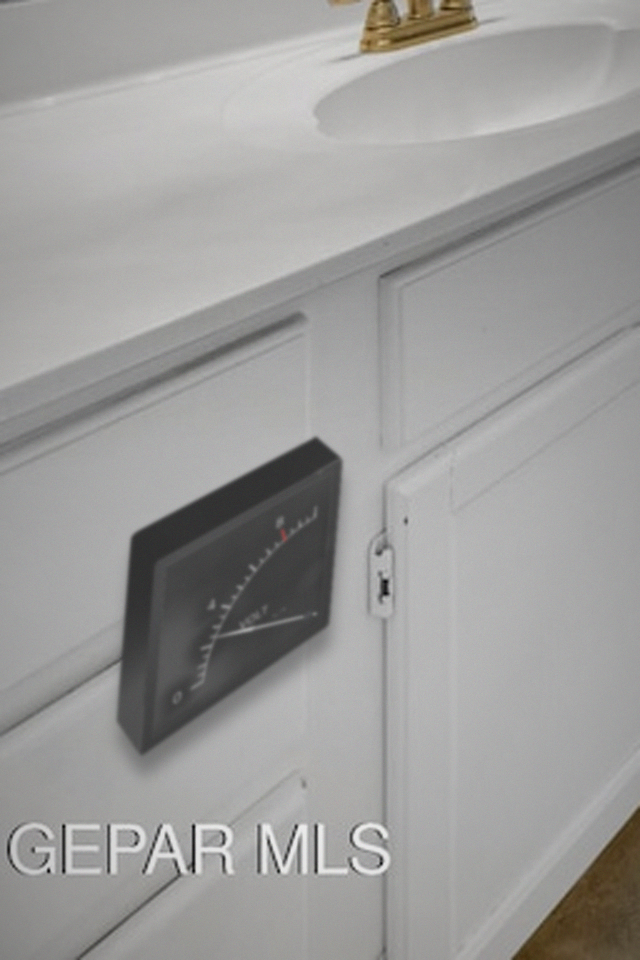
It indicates 2.5 V
